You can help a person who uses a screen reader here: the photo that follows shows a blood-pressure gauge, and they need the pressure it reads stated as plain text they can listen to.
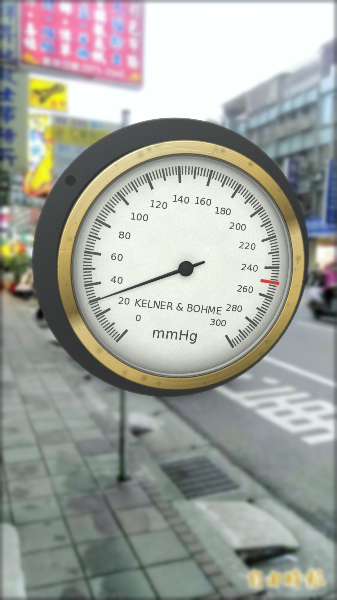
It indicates 30 mmHg
